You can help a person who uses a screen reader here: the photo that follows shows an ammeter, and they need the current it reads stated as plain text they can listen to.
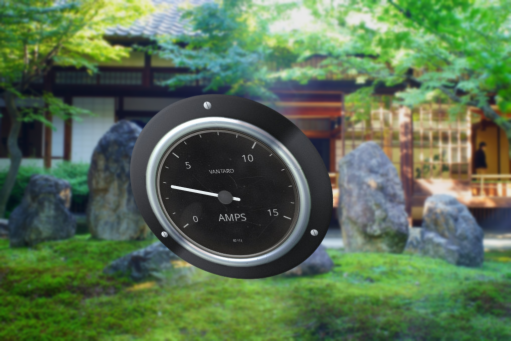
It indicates 3 A
